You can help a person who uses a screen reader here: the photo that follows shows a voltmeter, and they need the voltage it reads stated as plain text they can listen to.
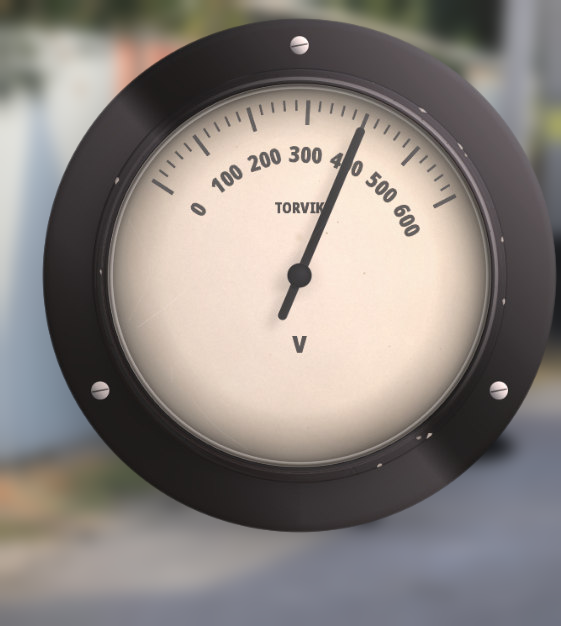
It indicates 400 V
